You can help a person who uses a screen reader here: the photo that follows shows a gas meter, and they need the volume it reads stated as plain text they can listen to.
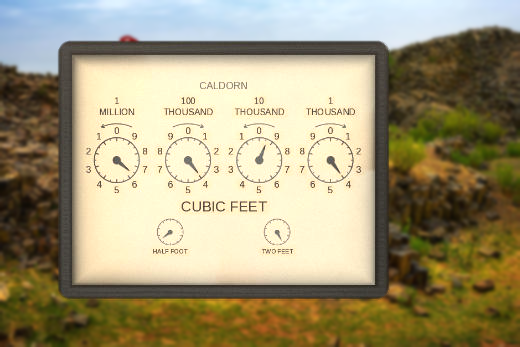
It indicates 639400 ft³
